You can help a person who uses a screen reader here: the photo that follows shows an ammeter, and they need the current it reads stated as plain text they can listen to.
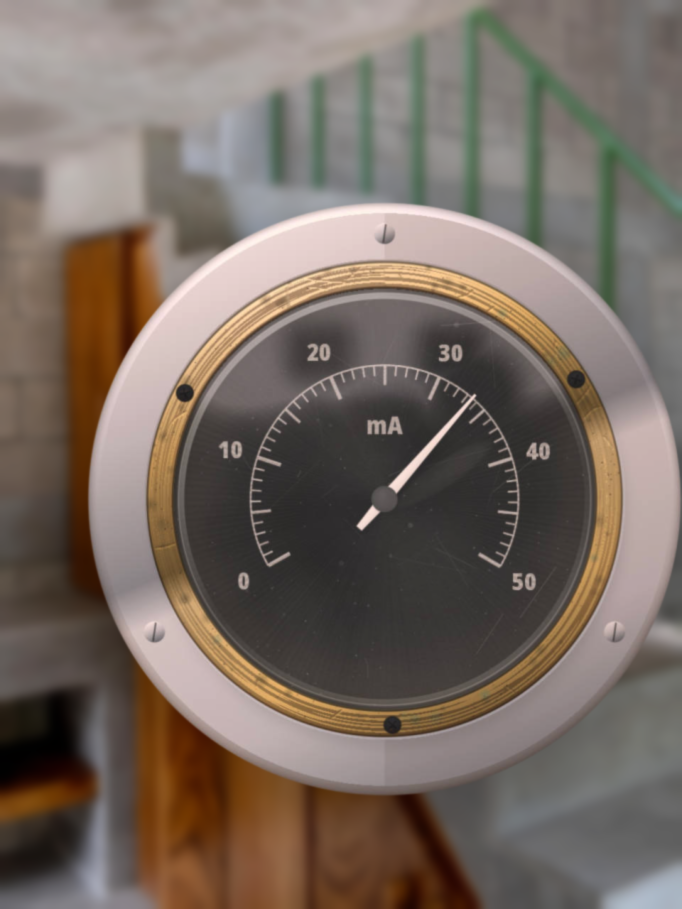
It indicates 33.5 mA
